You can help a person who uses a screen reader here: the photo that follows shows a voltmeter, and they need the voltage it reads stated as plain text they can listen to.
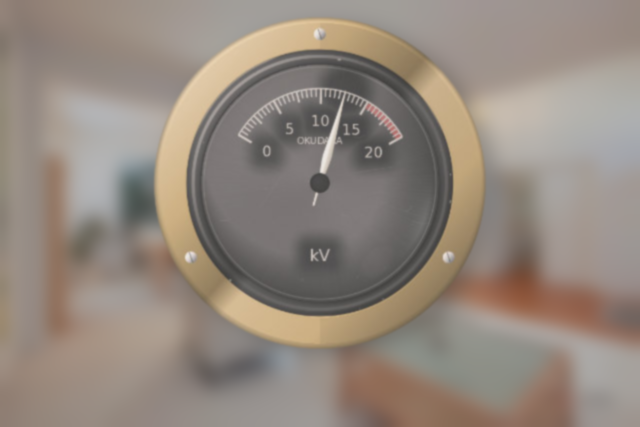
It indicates 12.5 kV
